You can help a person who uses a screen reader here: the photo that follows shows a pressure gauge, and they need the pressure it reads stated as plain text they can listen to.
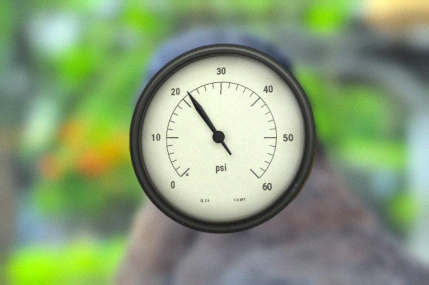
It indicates 22 psi
